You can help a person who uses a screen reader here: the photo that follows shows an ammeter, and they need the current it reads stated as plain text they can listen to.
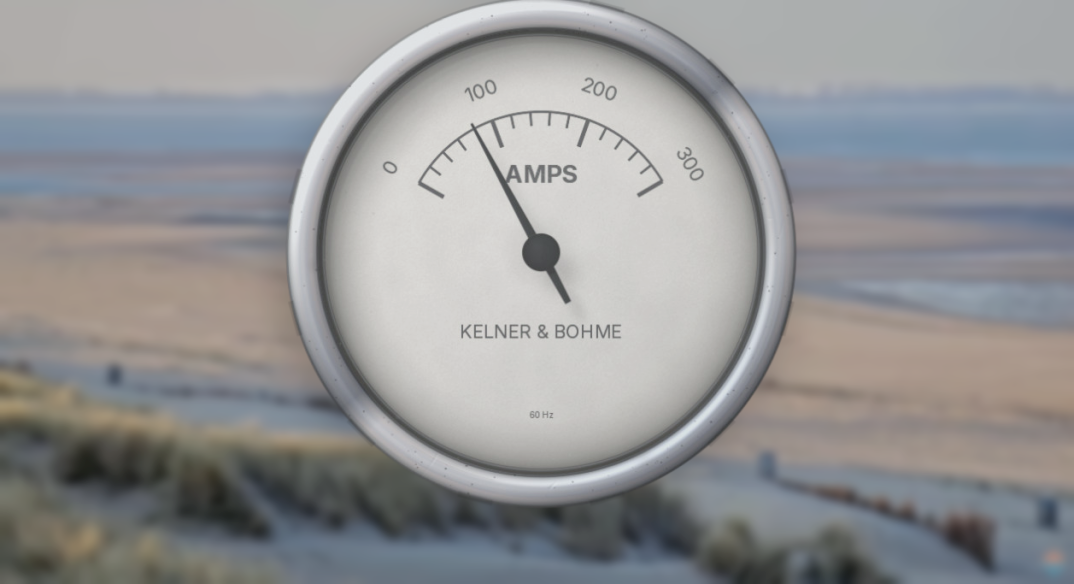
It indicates 80 A
